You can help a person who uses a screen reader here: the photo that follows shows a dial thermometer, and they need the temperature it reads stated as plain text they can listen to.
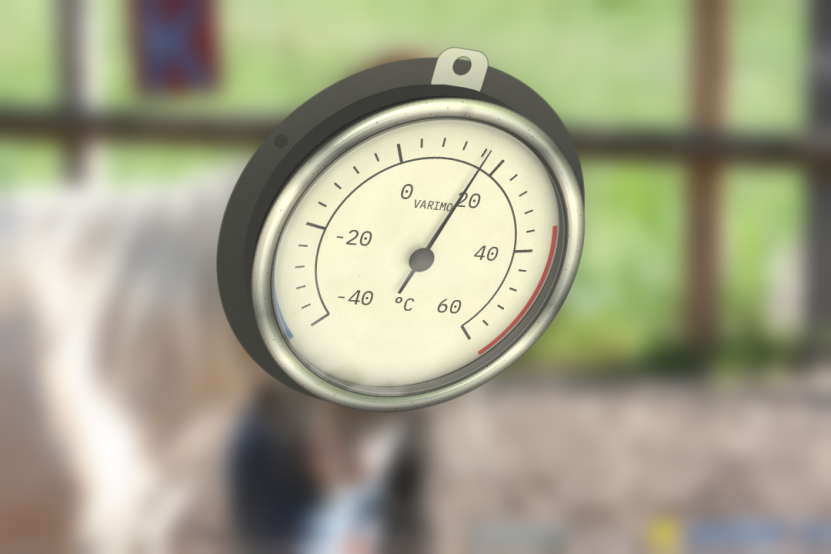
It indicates 16 °C
